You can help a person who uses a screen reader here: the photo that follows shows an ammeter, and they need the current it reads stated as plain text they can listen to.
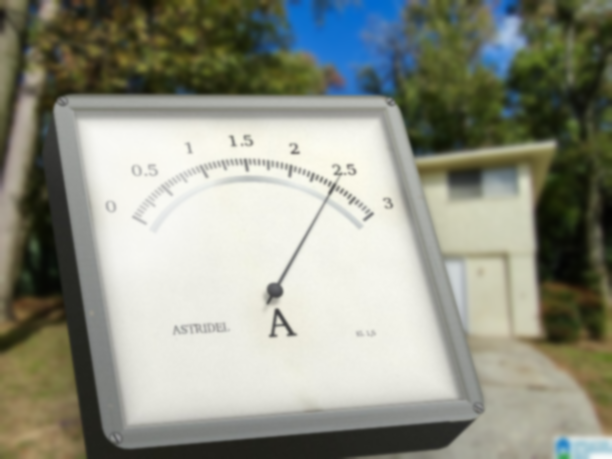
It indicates 2.5 A
